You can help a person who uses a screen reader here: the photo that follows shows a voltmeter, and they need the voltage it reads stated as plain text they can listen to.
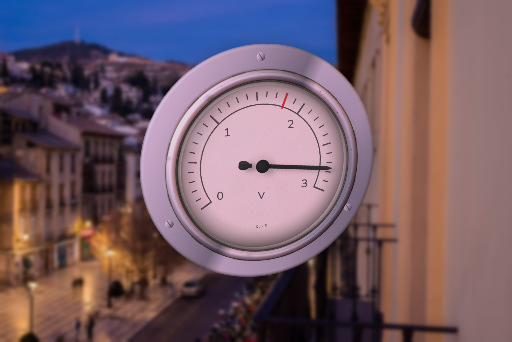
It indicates 2.75 V
